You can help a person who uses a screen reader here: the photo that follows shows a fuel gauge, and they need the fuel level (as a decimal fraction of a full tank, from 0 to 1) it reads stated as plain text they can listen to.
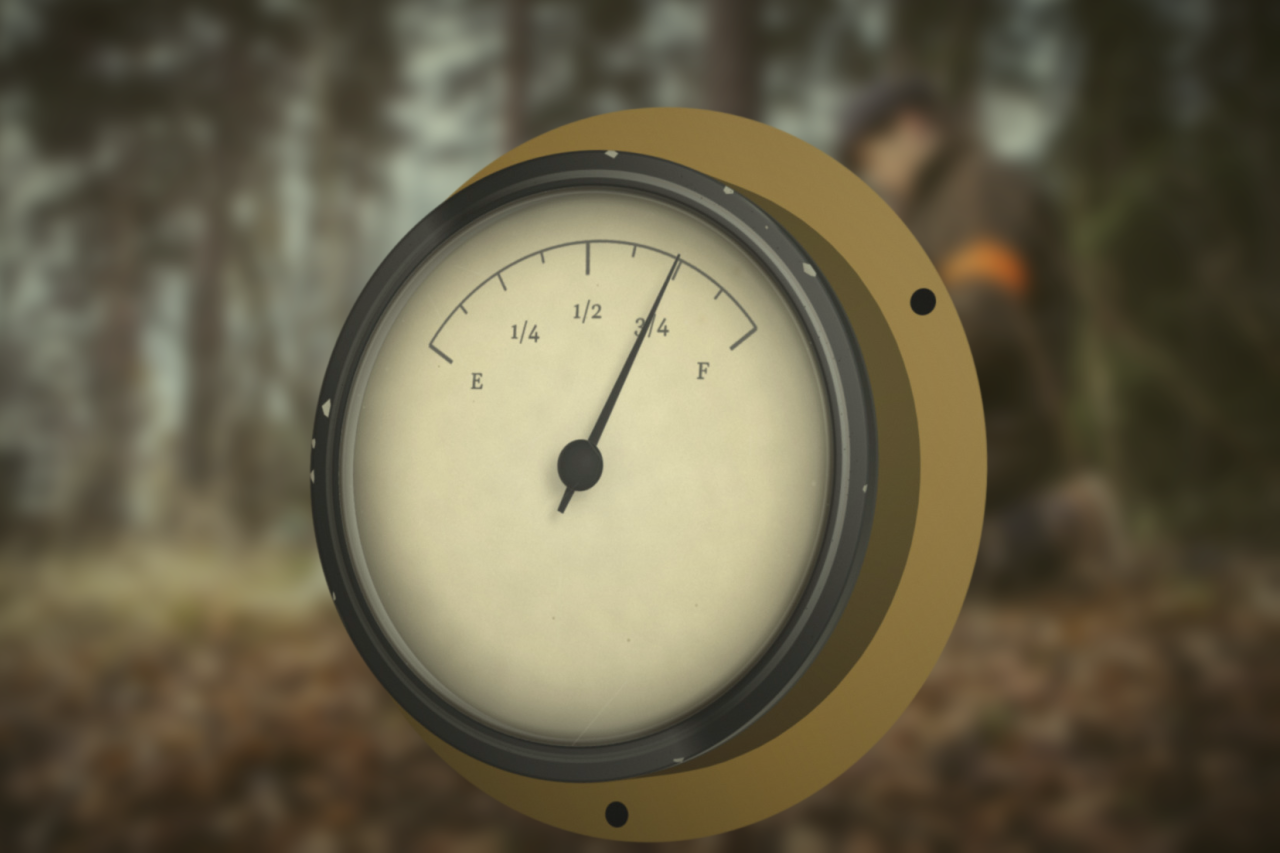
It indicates 0.75
